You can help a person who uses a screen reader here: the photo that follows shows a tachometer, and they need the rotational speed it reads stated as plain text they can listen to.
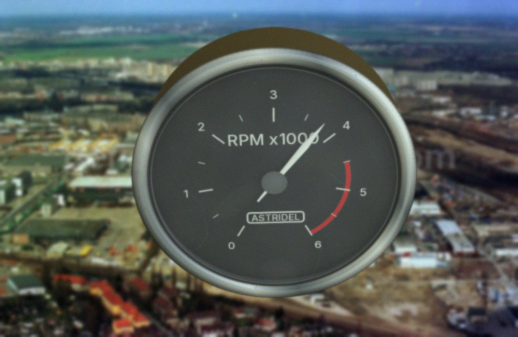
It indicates 3750 rpm
